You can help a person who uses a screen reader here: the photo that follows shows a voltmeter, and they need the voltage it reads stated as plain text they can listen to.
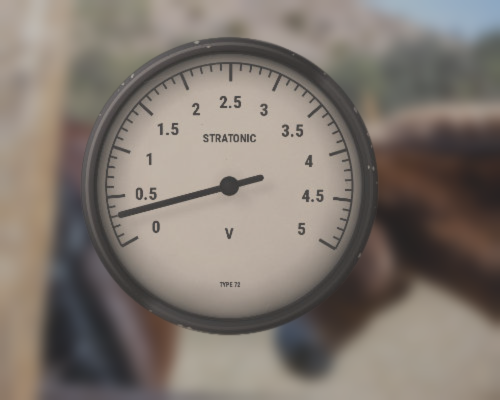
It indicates 0.3 V
